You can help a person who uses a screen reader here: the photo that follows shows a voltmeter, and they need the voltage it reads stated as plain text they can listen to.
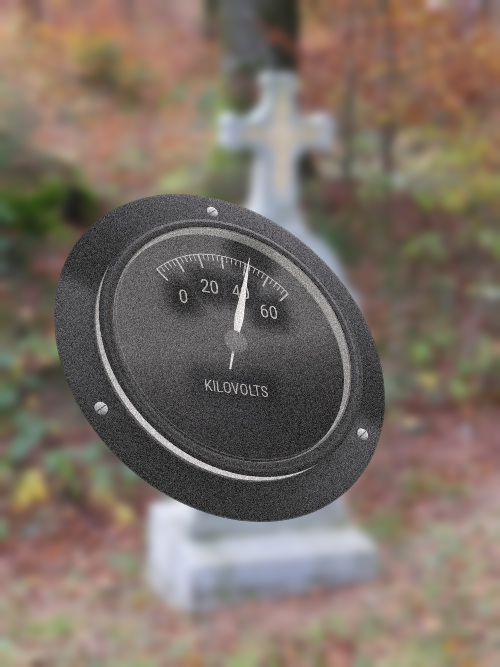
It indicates 40 kV
